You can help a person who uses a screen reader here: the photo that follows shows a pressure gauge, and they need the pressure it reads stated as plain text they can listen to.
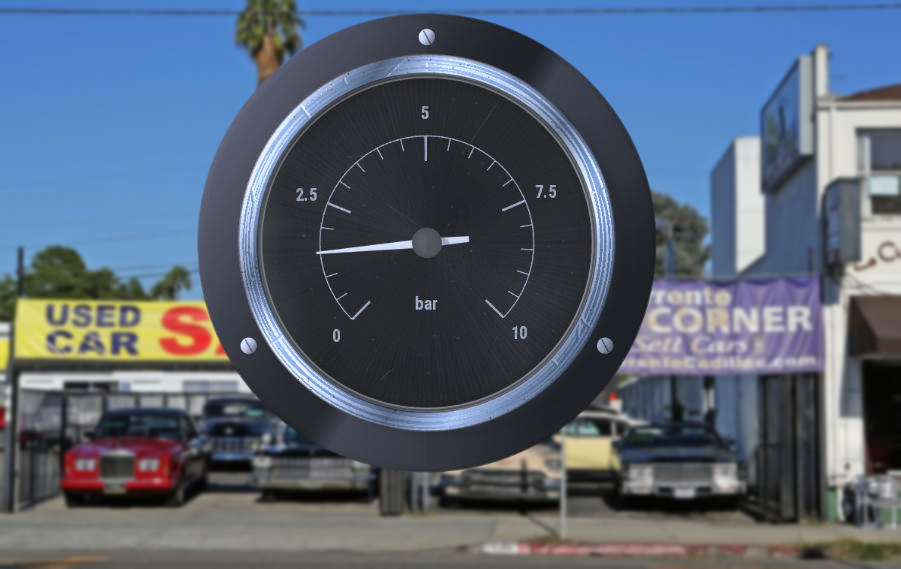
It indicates 1.5 bar
